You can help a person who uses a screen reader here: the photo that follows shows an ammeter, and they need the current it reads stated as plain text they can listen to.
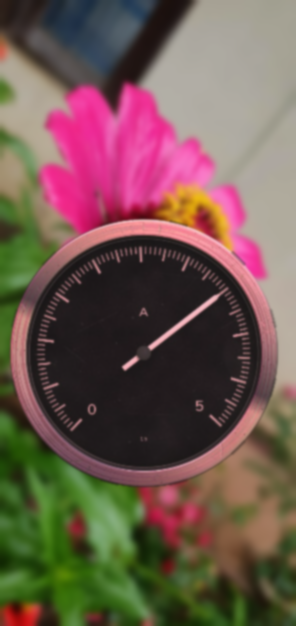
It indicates 3.5 A
